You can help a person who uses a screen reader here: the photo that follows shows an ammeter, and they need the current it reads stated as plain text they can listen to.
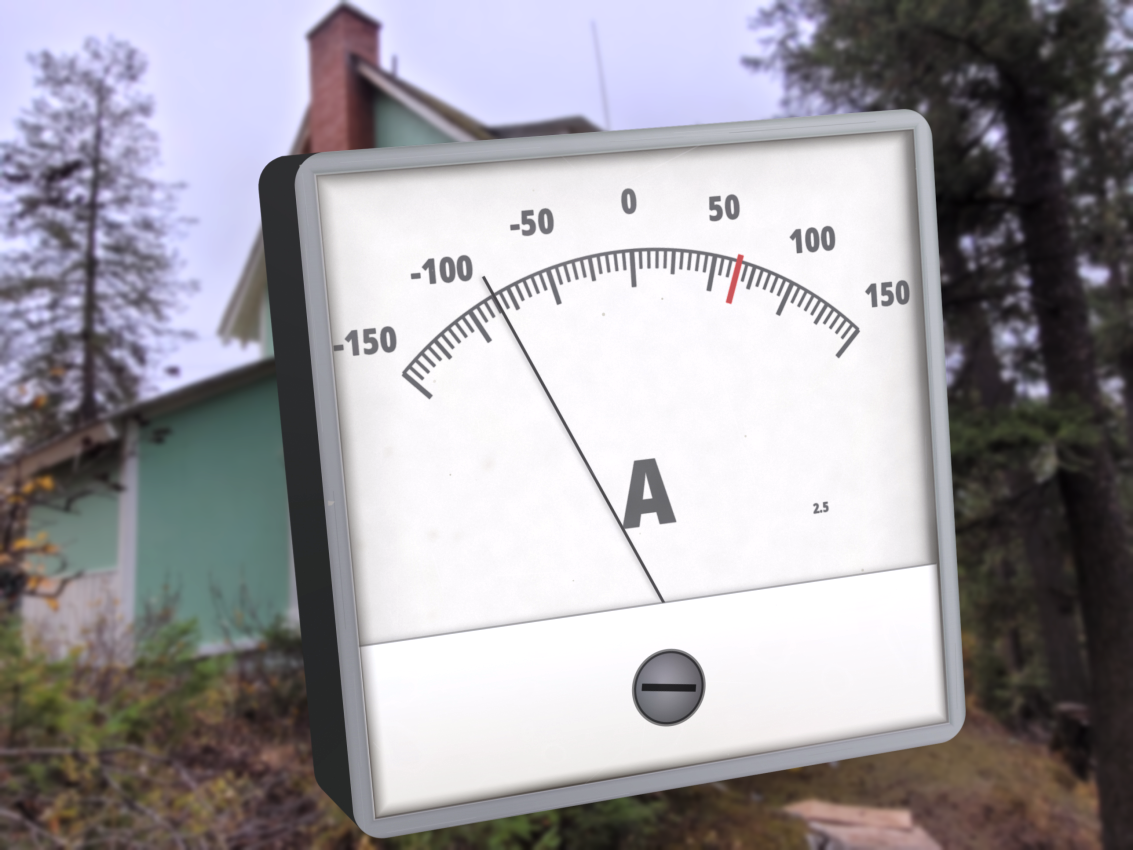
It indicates -85 A
